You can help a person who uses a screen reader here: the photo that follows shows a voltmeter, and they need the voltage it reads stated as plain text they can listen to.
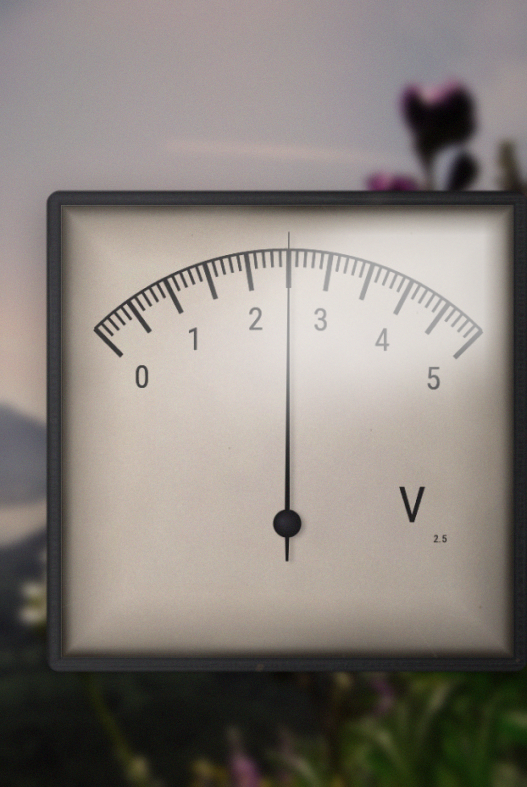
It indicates 2.5 V
